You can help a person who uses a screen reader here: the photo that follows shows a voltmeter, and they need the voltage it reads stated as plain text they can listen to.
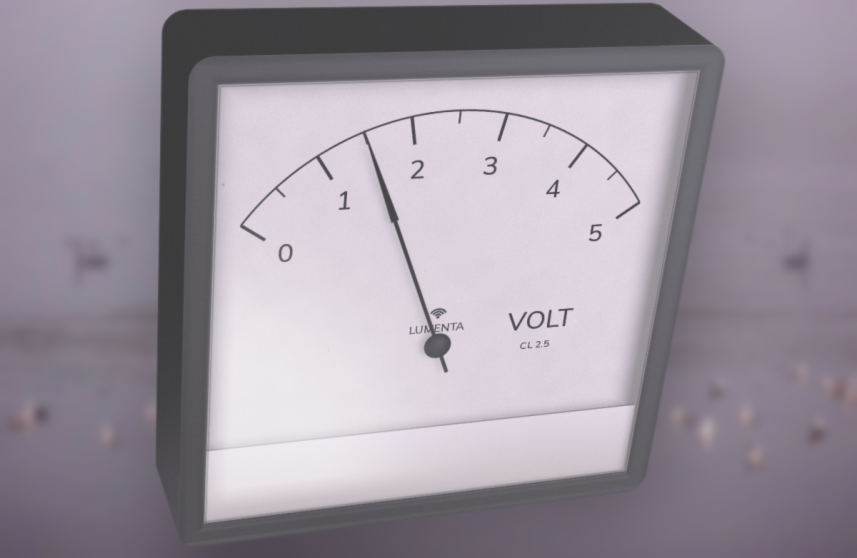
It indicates 1.5 V
